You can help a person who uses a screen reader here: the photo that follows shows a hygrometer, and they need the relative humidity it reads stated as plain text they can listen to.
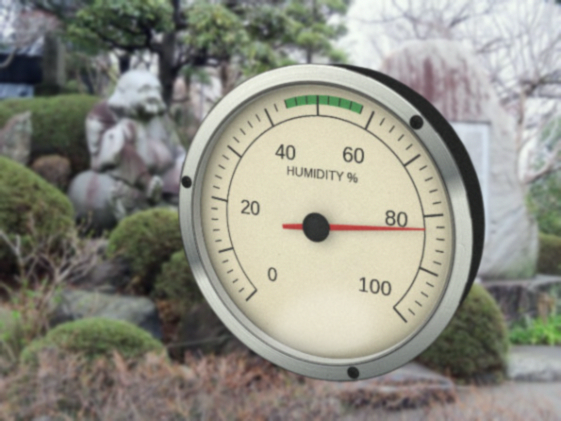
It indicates 82 %
